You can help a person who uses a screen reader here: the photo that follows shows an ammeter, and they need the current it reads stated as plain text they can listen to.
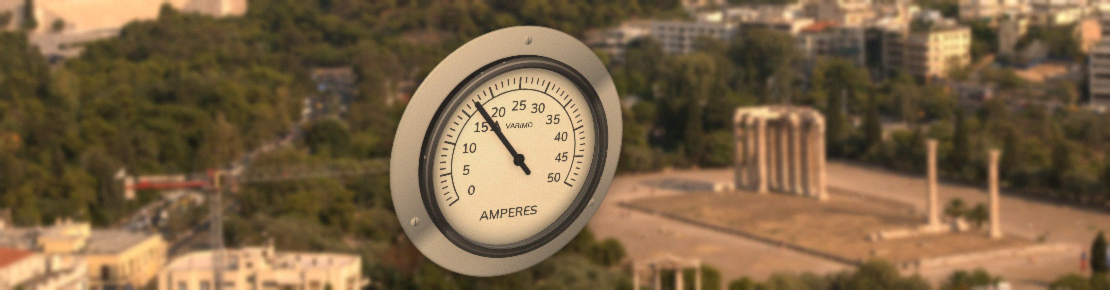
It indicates 17 A
